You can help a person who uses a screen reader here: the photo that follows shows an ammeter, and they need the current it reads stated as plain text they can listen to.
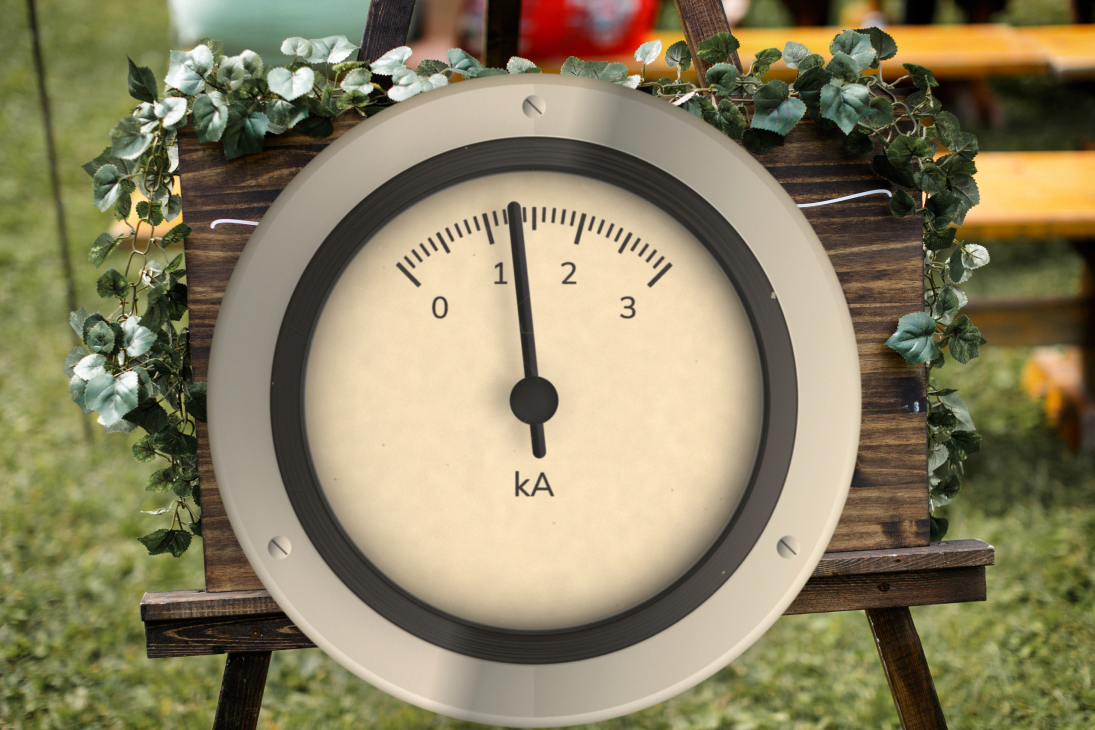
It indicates 1.3 kA
